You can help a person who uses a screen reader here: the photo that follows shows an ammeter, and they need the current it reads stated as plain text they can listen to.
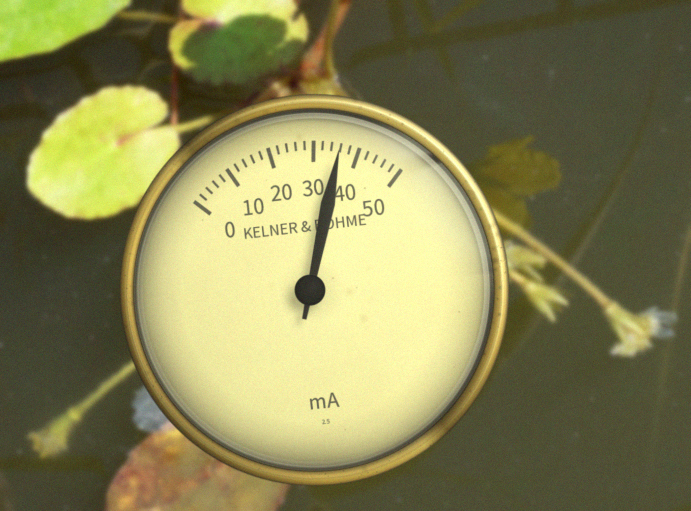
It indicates 36 mA
